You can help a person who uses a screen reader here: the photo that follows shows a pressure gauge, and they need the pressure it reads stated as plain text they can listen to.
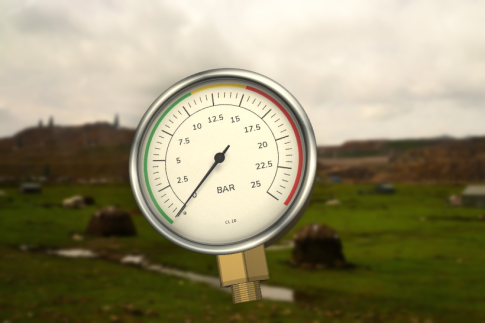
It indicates 0 bar
